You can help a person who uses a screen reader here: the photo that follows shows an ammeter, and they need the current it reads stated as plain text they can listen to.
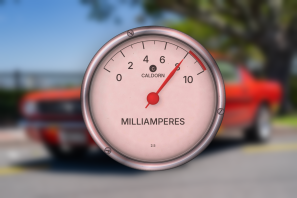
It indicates 8 mA
